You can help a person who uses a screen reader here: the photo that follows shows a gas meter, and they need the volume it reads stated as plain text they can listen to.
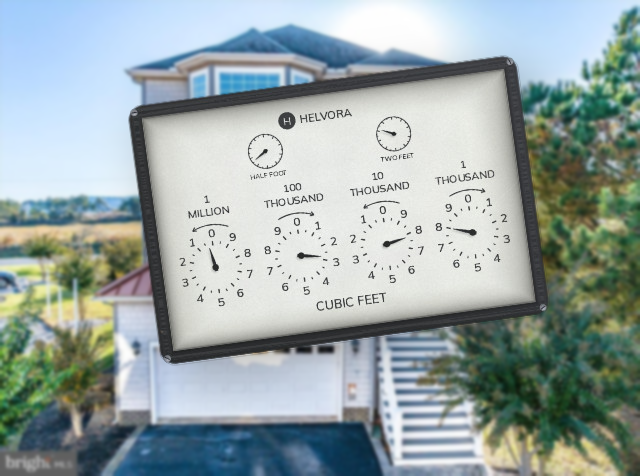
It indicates 27800 ft³
